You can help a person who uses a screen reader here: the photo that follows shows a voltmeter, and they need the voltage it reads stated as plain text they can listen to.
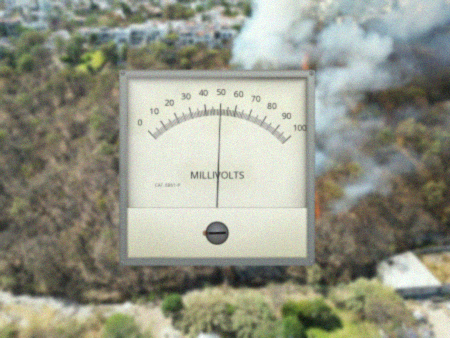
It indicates 50 mV
